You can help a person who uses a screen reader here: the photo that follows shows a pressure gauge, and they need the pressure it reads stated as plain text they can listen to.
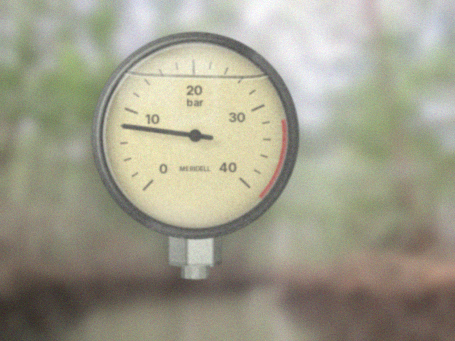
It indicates 8 bar
